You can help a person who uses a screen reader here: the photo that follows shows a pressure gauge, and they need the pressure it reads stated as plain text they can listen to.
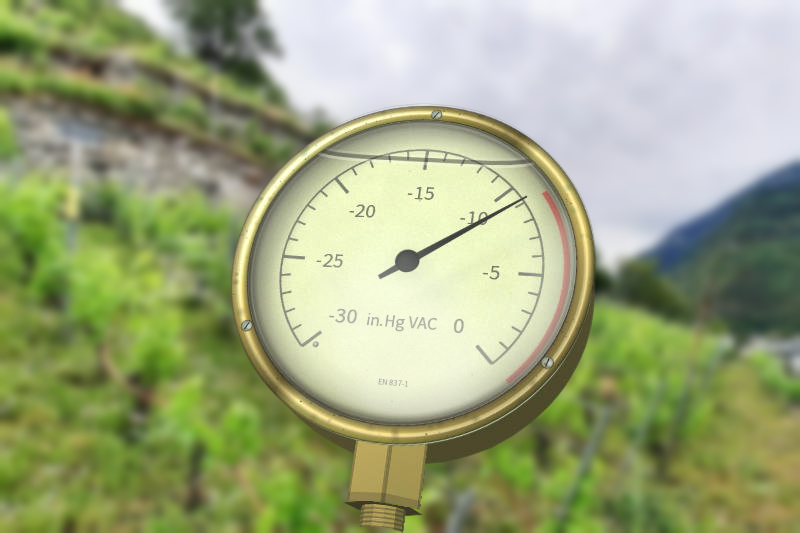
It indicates -9 inHg
